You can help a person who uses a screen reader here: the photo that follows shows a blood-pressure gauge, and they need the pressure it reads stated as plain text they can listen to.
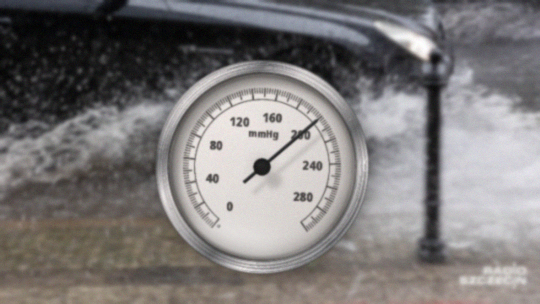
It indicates 200 mmHg
